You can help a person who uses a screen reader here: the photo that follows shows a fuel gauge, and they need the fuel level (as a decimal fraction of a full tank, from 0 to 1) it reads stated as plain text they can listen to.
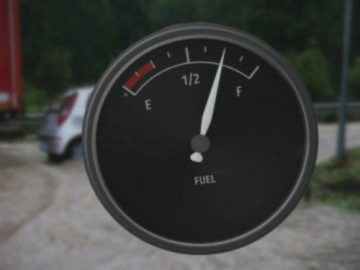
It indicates 0.75
